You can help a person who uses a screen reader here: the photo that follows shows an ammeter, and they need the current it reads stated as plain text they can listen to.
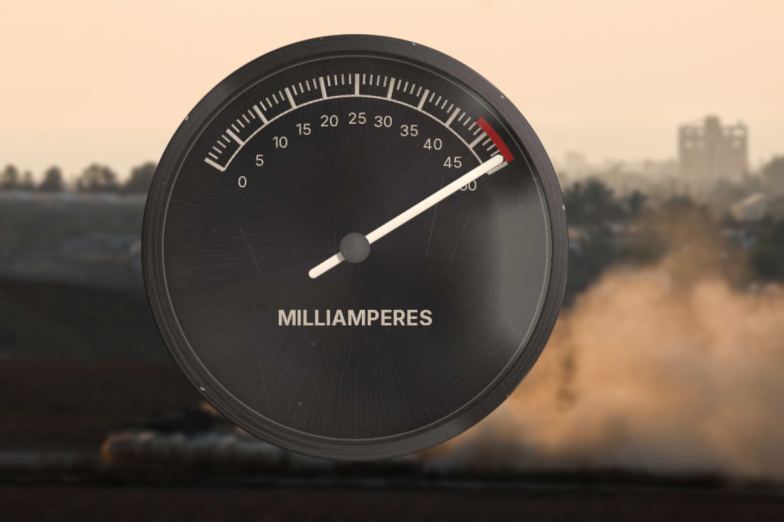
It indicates 49 mA
